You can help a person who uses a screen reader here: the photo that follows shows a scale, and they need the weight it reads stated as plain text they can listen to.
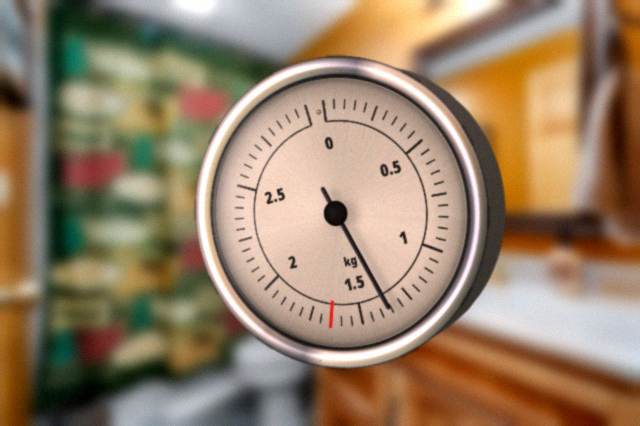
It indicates 1.35 kg
